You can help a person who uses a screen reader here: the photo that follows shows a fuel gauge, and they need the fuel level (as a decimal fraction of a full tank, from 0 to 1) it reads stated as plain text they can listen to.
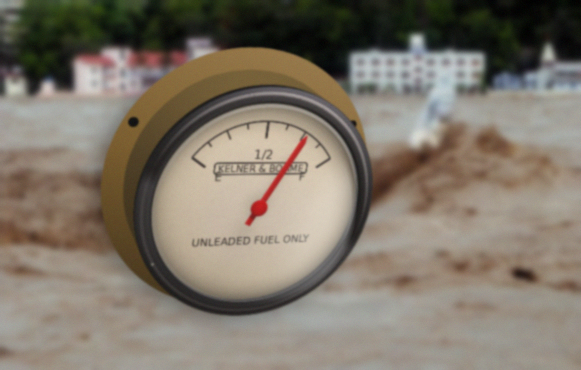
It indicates 0.75
